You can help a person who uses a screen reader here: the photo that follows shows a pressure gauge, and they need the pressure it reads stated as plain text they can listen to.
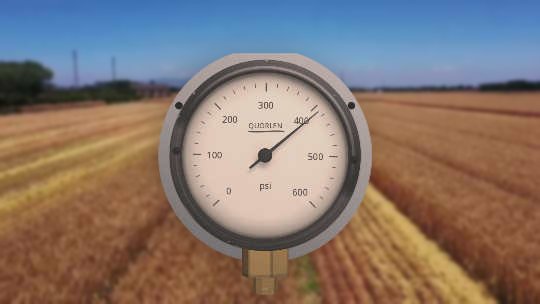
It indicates 410 psi
